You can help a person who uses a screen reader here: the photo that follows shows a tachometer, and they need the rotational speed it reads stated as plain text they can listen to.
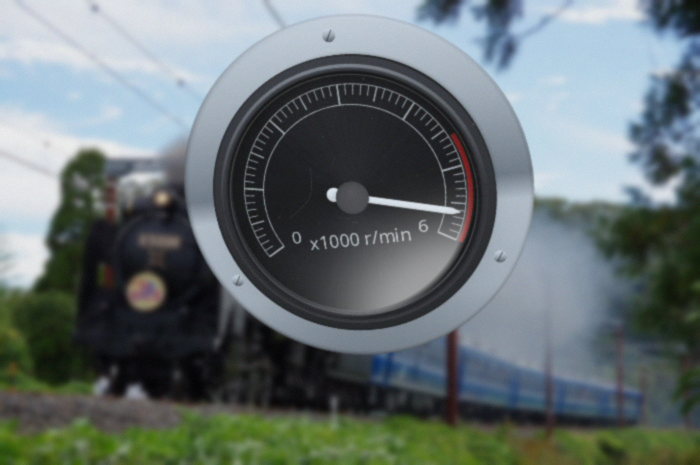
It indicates 5600 rpm
